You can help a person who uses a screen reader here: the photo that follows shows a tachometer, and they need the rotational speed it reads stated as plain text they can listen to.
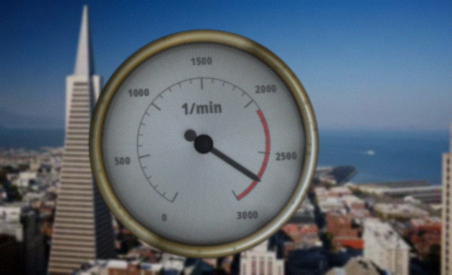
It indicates 2750 rpm
